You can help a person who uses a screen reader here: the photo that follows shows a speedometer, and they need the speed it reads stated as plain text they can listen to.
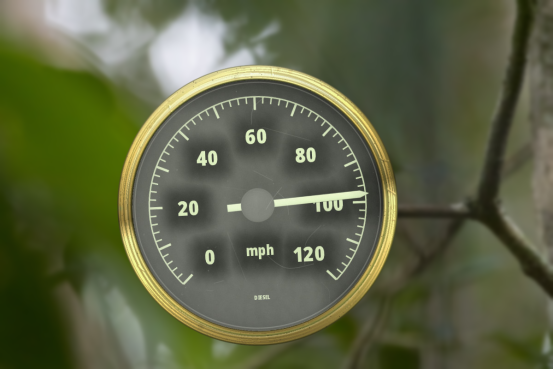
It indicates 98 mph
